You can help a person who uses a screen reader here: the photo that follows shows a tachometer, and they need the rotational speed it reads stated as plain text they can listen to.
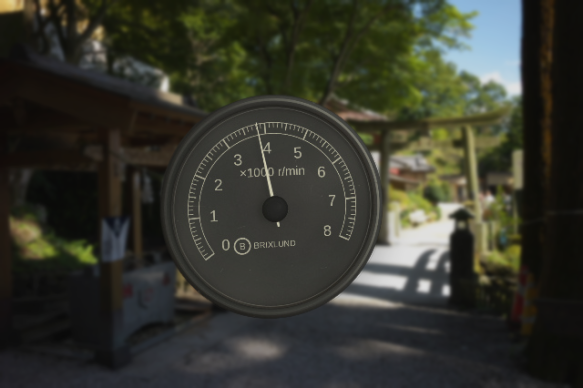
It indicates 3800 rpm
